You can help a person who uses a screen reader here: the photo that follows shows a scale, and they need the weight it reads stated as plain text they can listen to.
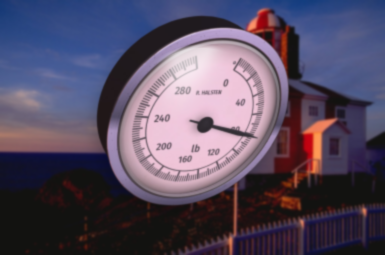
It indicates 80 lb
